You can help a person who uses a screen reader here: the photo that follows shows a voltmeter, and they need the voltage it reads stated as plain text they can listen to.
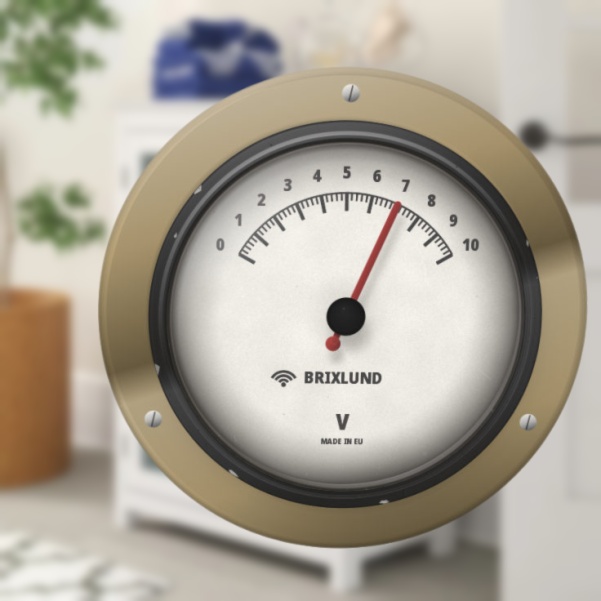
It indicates 7 V
